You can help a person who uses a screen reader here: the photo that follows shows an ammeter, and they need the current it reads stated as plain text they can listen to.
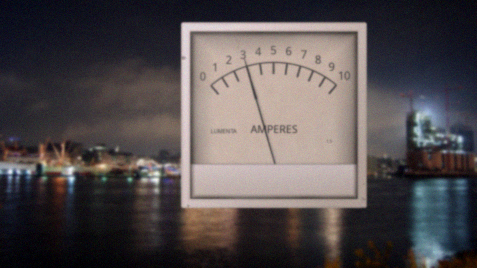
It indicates 3 A
